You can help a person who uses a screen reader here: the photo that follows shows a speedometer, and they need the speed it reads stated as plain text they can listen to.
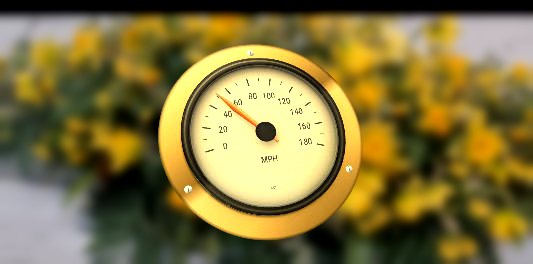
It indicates 50 mph
